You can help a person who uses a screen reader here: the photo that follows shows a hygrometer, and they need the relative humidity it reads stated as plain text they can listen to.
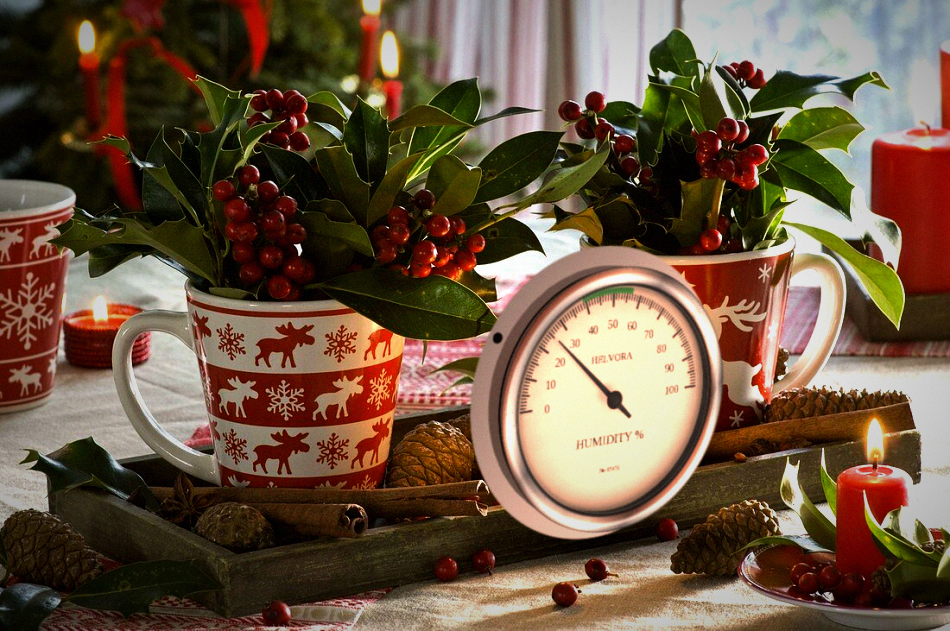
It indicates 25 %
